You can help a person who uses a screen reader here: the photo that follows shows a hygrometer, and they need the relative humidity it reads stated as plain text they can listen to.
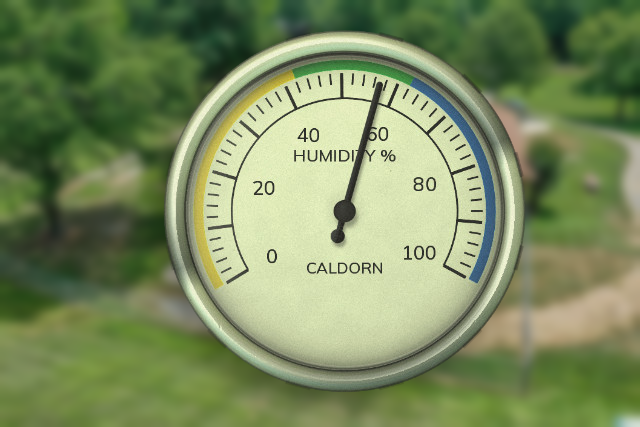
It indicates 57 %
